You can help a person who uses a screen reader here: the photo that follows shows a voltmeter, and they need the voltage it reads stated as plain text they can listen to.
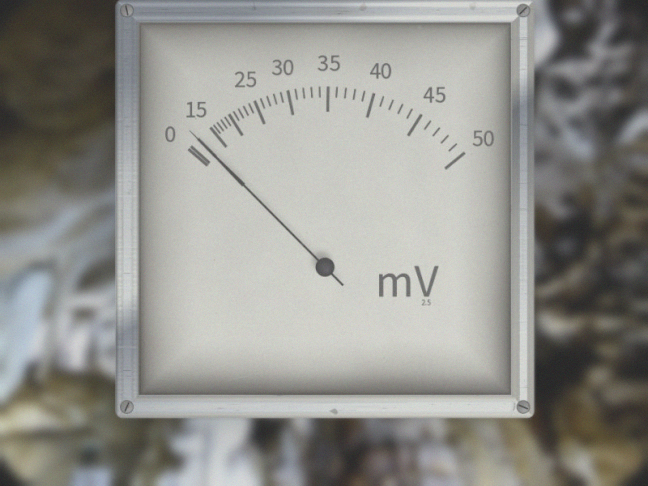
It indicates 10 mV
